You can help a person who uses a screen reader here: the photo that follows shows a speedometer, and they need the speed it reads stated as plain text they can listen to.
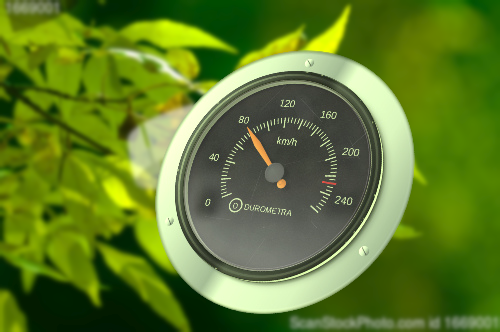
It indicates 80 km/h
